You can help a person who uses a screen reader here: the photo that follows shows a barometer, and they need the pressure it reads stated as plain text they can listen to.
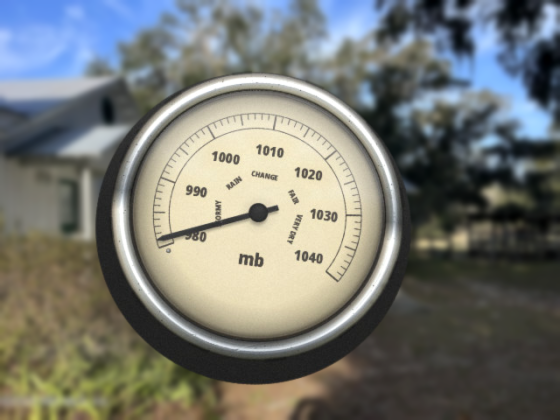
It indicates 981 mbar
